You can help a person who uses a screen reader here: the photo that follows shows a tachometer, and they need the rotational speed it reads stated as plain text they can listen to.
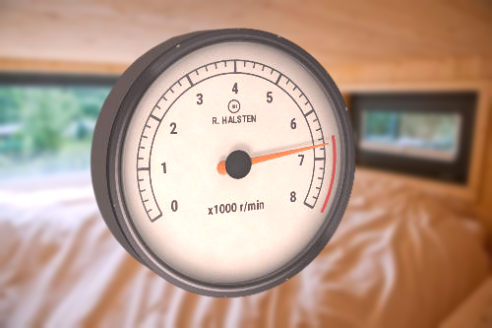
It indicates 6700 rpm
